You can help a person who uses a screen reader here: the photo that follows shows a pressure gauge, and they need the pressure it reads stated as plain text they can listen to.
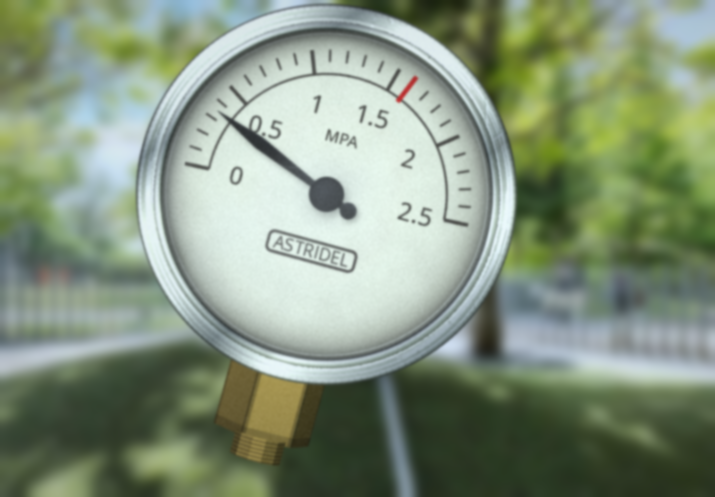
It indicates 0.35 MPa
